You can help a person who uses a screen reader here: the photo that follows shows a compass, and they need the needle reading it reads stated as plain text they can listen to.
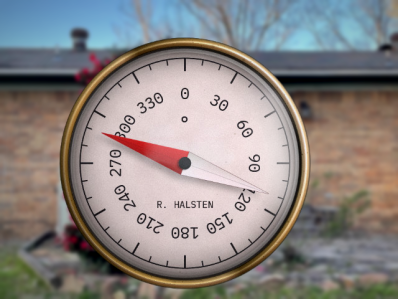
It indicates 290 °
